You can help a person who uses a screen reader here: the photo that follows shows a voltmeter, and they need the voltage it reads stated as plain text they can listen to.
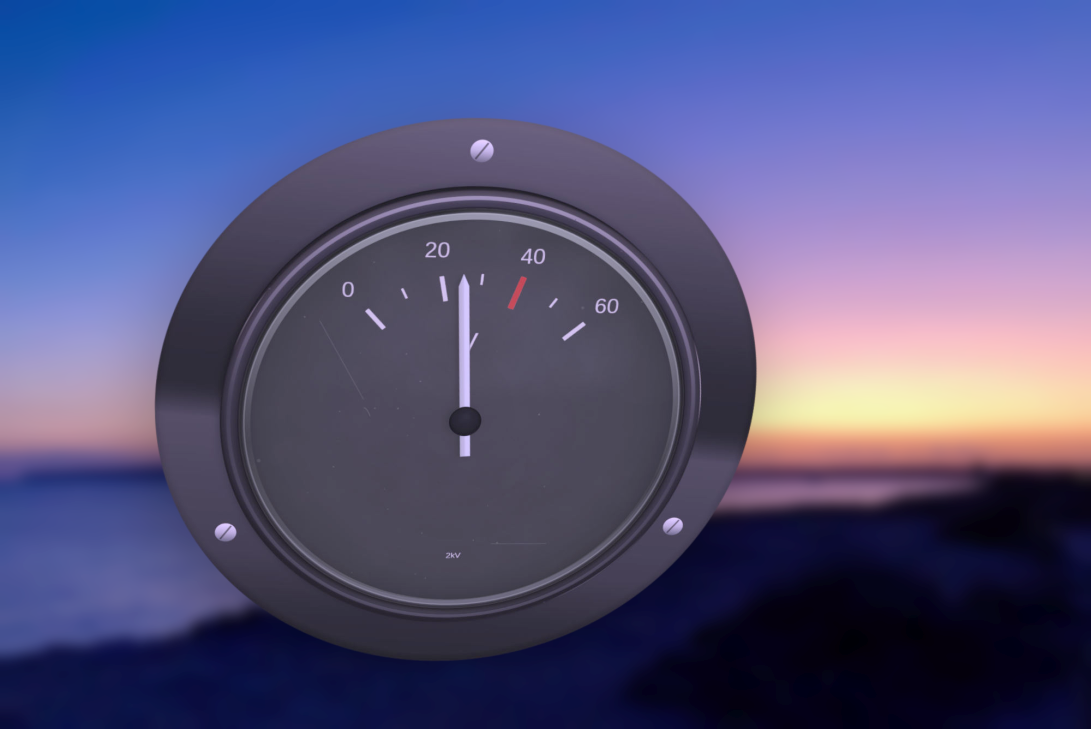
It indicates 25 V
